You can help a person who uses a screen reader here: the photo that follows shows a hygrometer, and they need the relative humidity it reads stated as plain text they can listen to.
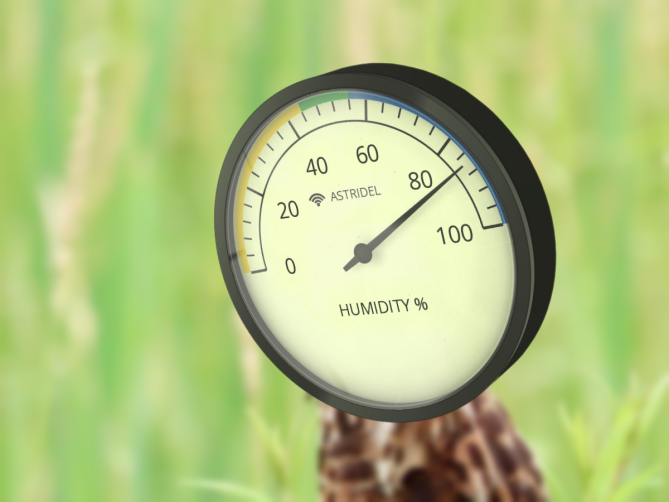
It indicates 86 %
